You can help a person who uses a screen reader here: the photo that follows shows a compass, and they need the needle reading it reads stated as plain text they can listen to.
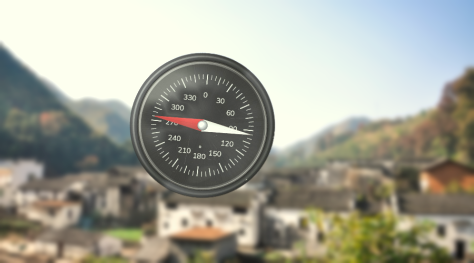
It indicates 275 °
